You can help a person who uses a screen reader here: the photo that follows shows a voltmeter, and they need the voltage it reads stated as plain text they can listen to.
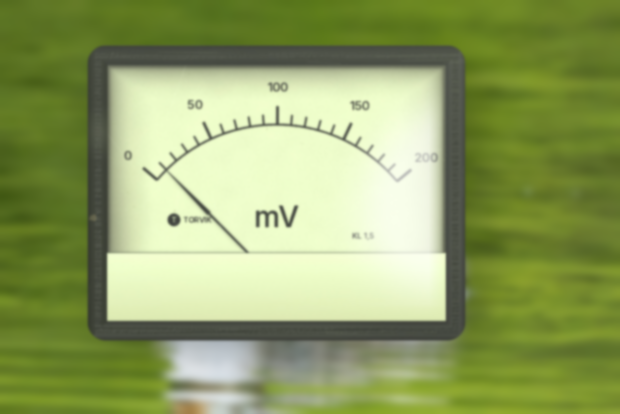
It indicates 10 mV
